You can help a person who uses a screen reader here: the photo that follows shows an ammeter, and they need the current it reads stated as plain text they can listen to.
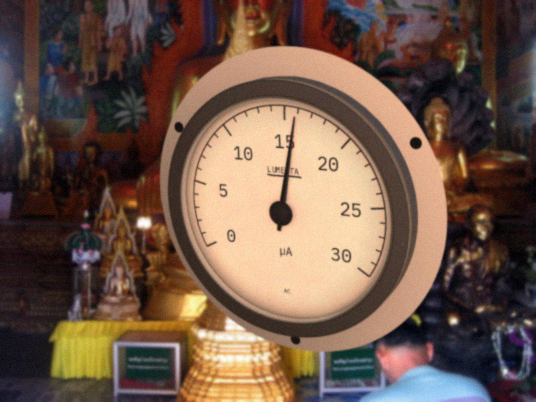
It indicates 16 µA
